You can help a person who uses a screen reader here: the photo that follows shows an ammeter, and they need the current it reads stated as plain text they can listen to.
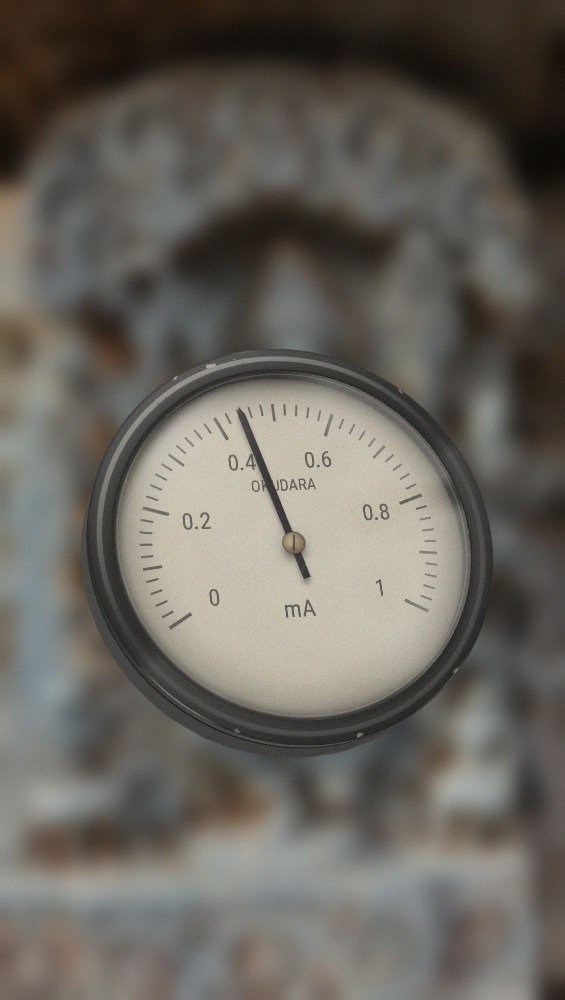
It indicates 0.44 mA
